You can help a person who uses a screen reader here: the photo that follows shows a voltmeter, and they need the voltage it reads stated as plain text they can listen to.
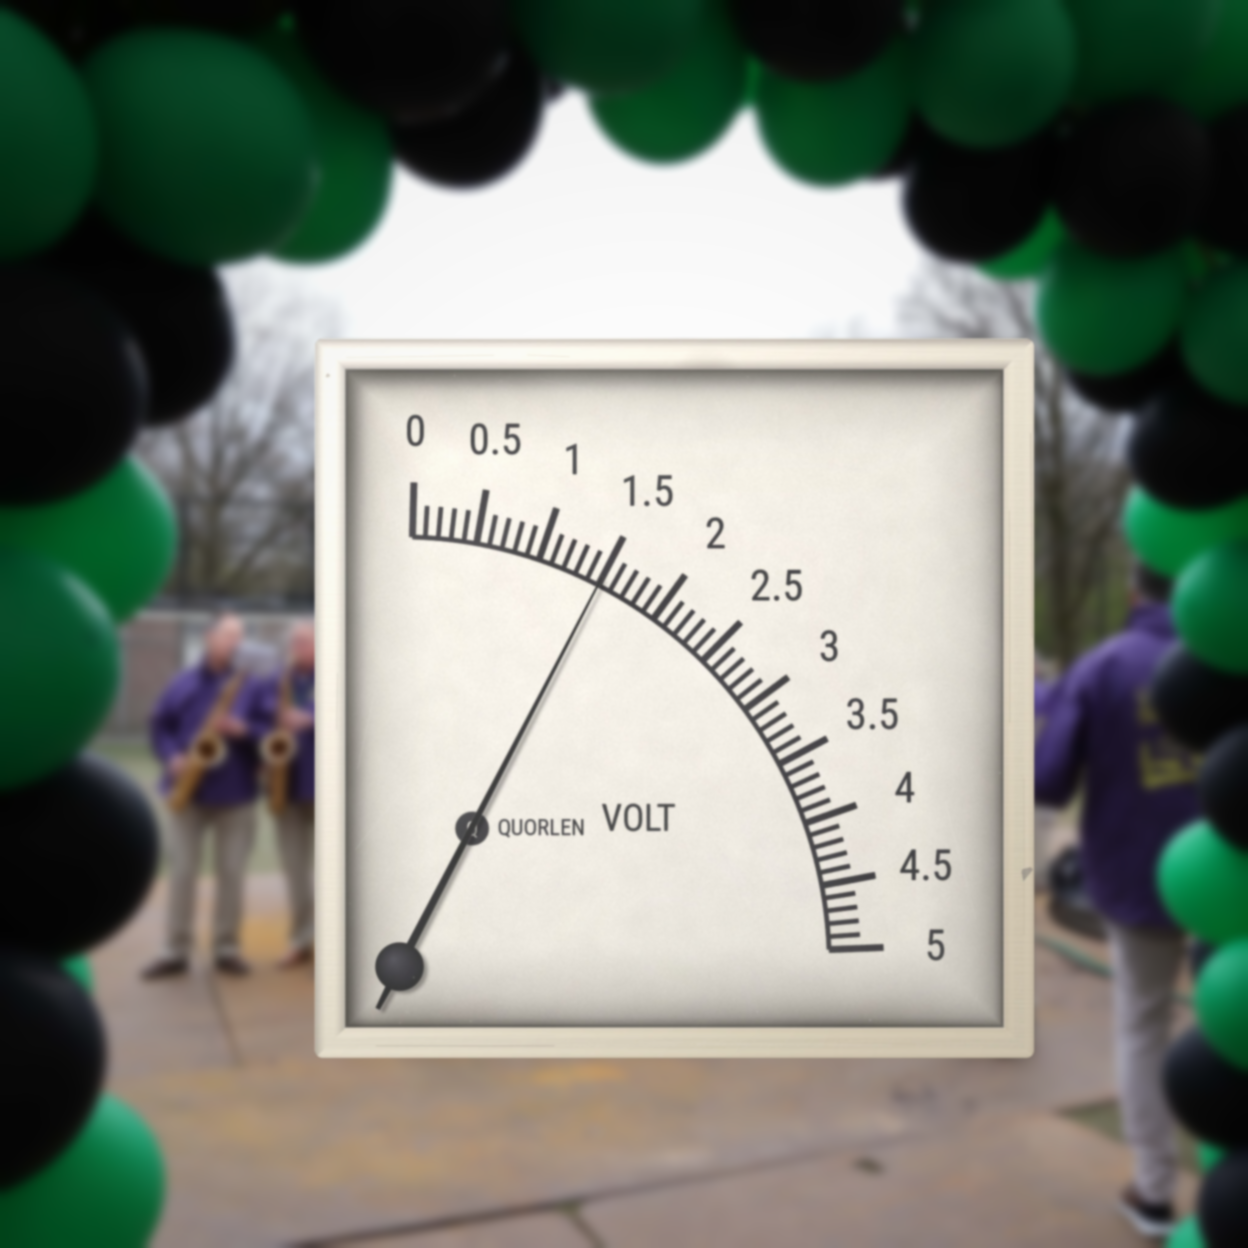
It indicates 1.5 V
